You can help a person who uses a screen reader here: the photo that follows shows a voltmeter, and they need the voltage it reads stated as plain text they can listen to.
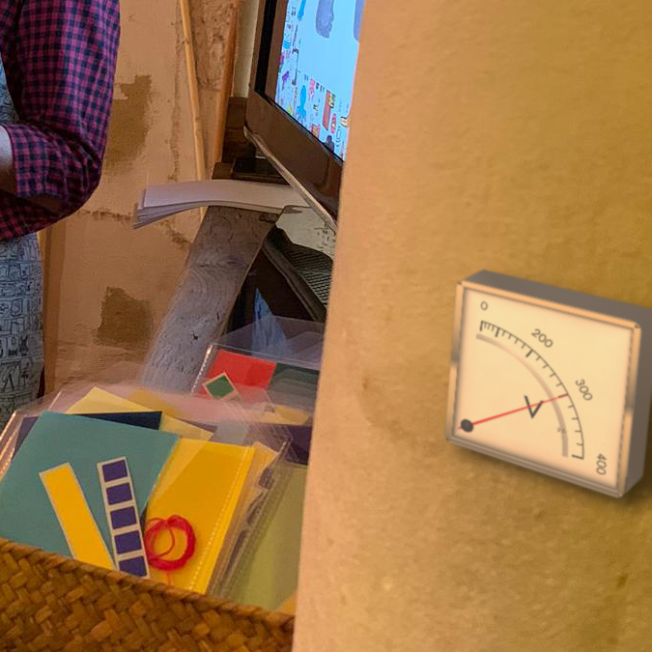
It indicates 300 V
